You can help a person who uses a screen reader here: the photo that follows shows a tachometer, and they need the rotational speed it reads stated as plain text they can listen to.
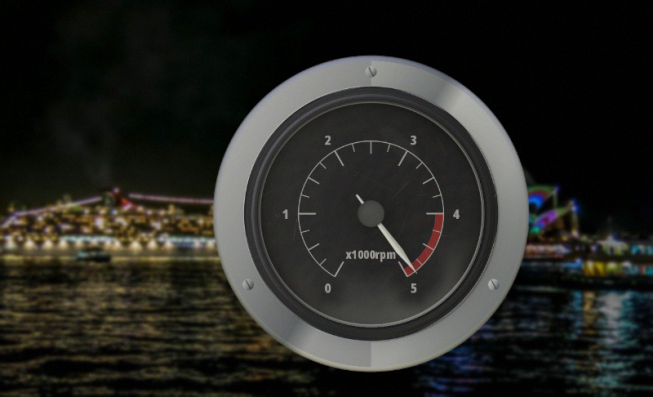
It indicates 4875 rpm
